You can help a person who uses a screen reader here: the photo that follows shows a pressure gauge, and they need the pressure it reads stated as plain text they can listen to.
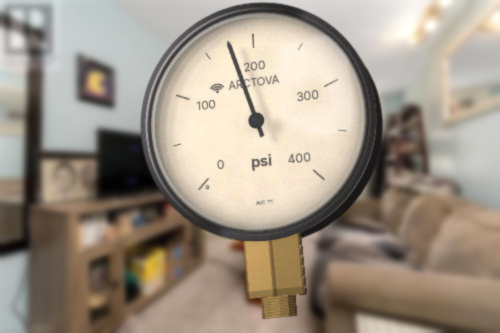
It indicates 175 psi
